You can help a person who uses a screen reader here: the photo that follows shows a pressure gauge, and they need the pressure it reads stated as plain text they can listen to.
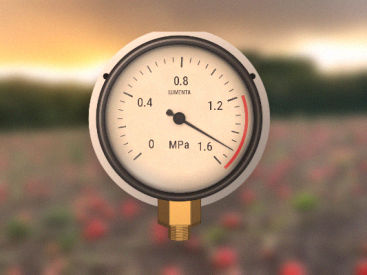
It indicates 1.5 MPa
